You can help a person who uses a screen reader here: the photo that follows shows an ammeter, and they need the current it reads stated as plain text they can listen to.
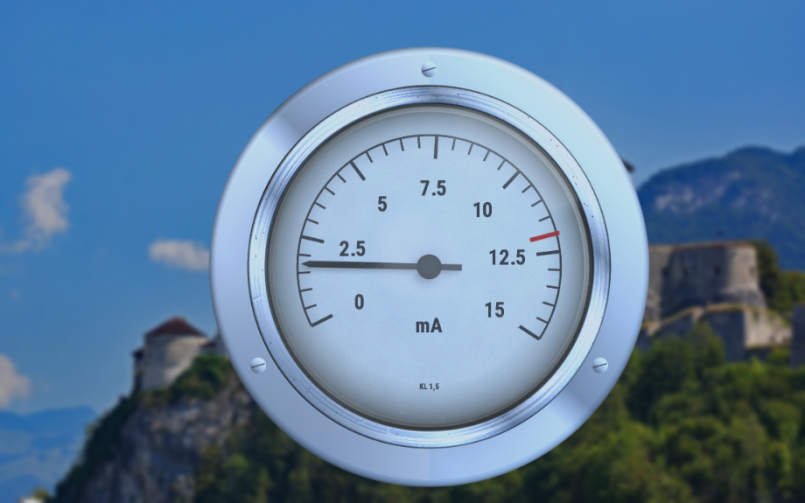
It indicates 1.75 mA
